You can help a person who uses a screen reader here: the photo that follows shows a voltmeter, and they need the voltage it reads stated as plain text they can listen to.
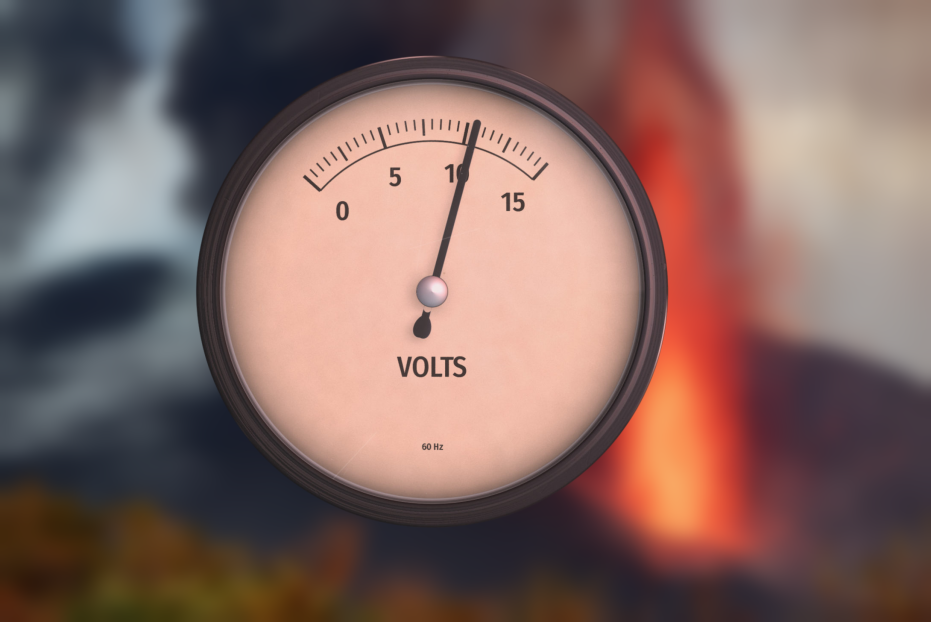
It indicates 10.5 V
